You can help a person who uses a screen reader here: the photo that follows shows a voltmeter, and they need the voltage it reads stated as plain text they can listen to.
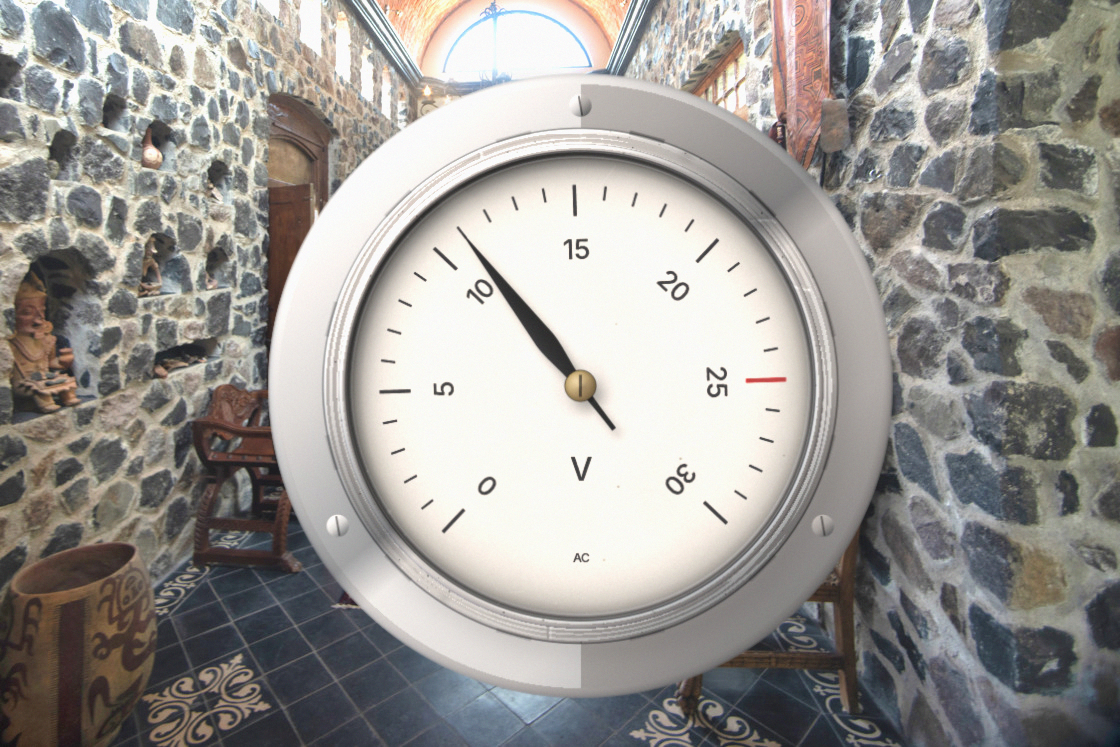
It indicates 11 V
